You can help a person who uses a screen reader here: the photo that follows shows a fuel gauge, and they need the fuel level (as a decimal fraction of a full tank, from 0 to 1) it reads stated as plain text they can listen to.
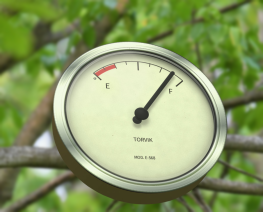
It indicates 0.875
